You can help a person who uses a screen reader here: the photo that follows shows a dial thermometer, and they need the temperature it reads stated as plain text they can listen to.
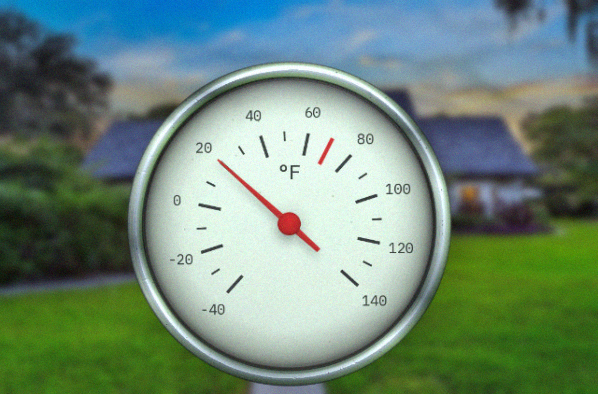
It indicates 20 °F
